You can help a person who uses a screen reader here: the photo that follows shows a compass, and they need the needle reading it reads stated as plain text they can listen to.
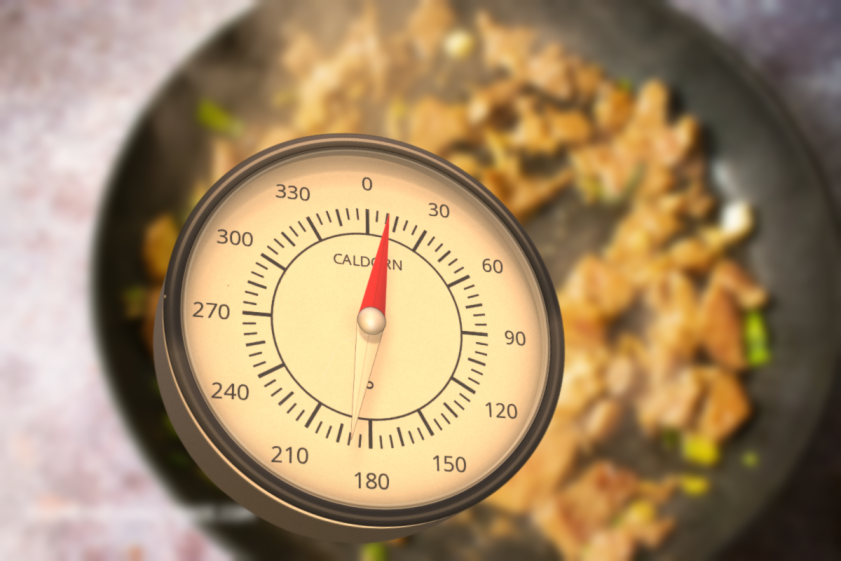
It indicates 10 °
